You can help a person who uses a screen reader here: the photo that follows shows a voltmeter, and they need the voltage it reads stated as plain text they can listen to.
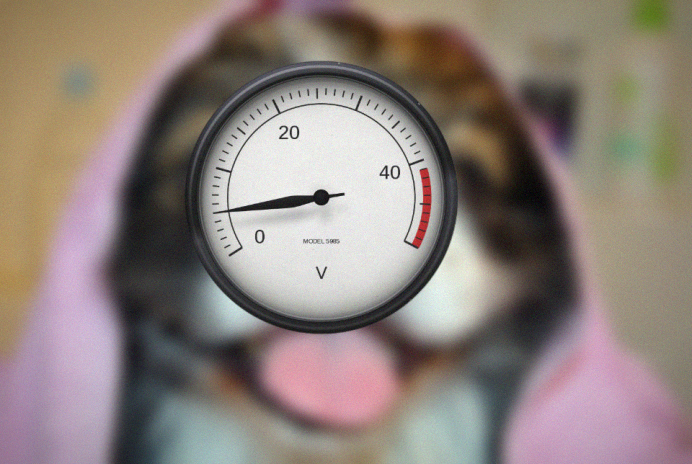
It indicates 5 V
